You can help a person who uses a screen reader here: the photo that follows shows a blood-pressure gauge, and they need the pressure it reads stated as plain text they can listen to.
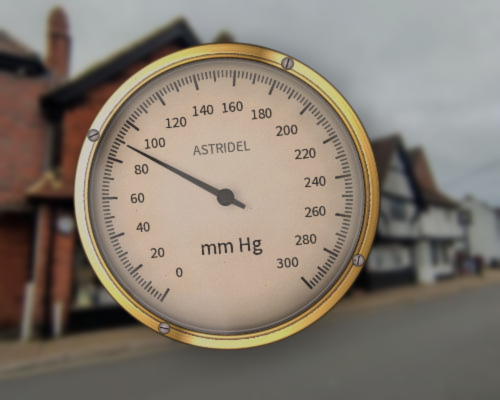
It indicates 90 mmHg
